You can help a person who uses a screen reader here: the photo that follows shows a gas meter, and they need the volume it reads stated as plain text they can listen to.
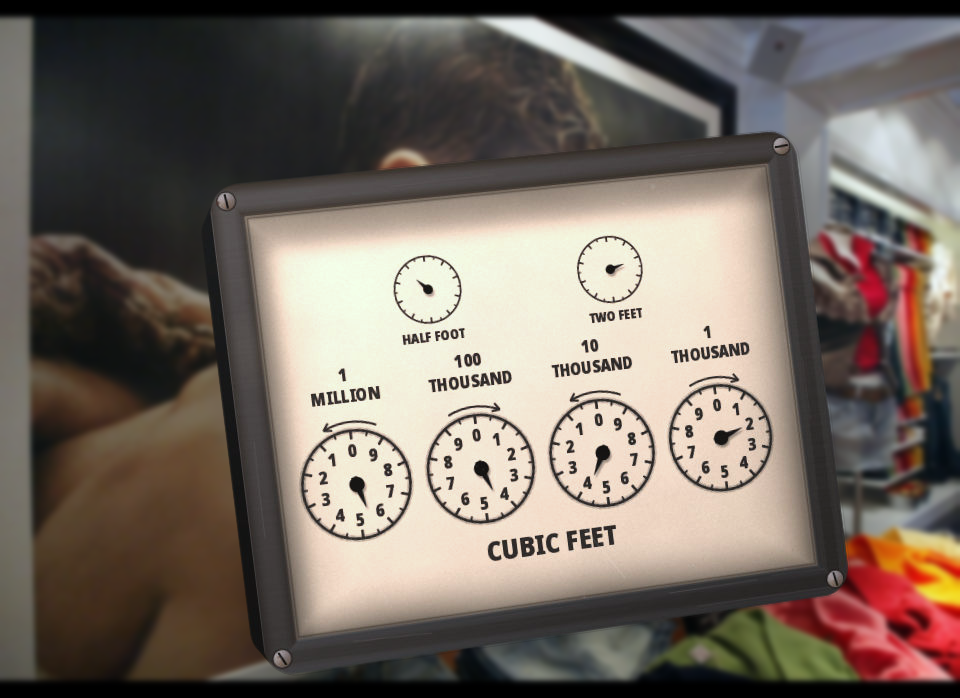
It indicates 544200 ft³
